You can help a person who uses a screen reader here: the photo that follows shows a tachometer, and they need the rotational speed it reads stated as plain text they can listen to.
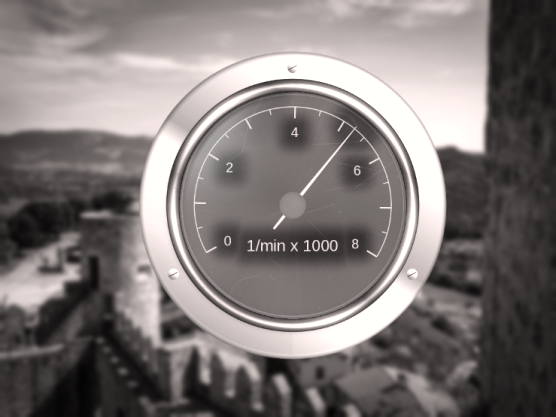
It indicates 5250 rpm
